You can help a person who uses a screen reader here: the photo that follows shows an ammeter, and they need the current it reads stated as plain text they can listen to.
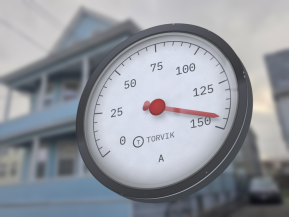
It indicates 145 A
